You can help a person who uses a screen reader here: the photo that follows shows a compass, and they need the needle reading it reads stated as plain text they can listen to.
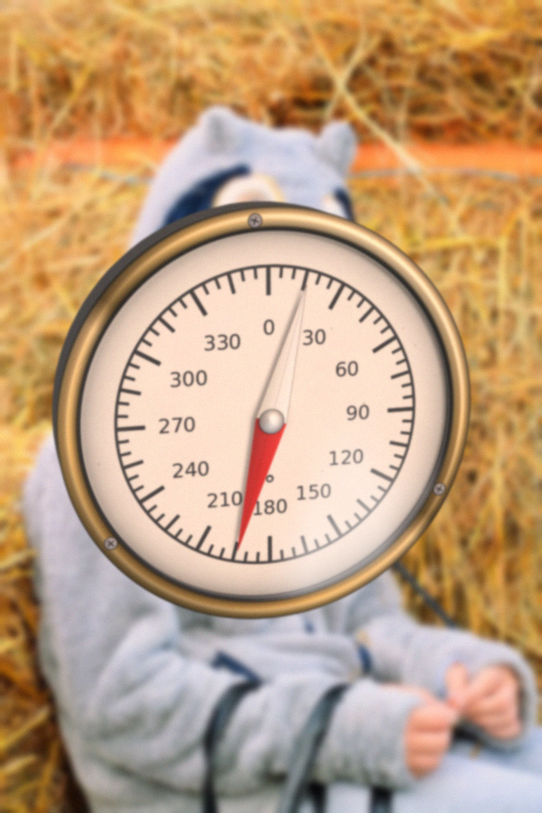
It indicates 195 °
